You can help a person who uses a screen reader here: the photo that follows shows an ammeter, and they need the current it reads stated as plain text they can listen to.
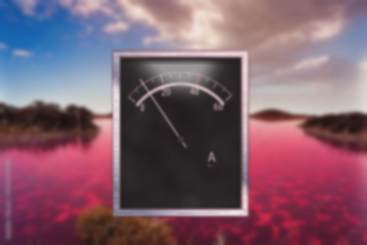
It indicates 10 A
